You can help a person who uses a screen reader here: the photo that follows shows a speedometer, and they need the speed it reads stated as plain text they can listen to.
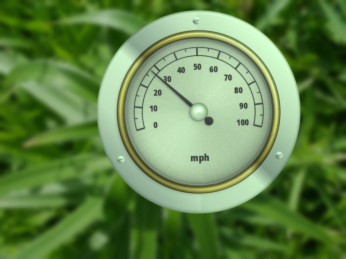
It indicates 27.5 mph
